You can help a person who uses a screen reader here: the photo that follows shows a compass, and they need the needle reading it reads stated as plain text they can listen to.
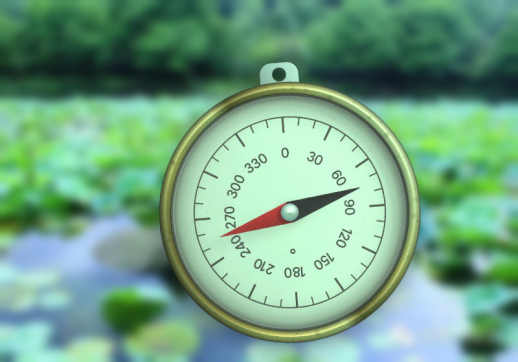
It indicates 255 °
